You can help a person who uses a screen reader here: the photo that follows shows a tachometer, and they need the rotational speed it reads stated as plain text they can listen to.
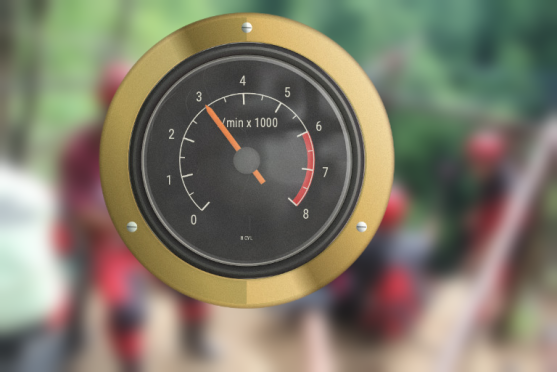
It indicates 3000 rpm
